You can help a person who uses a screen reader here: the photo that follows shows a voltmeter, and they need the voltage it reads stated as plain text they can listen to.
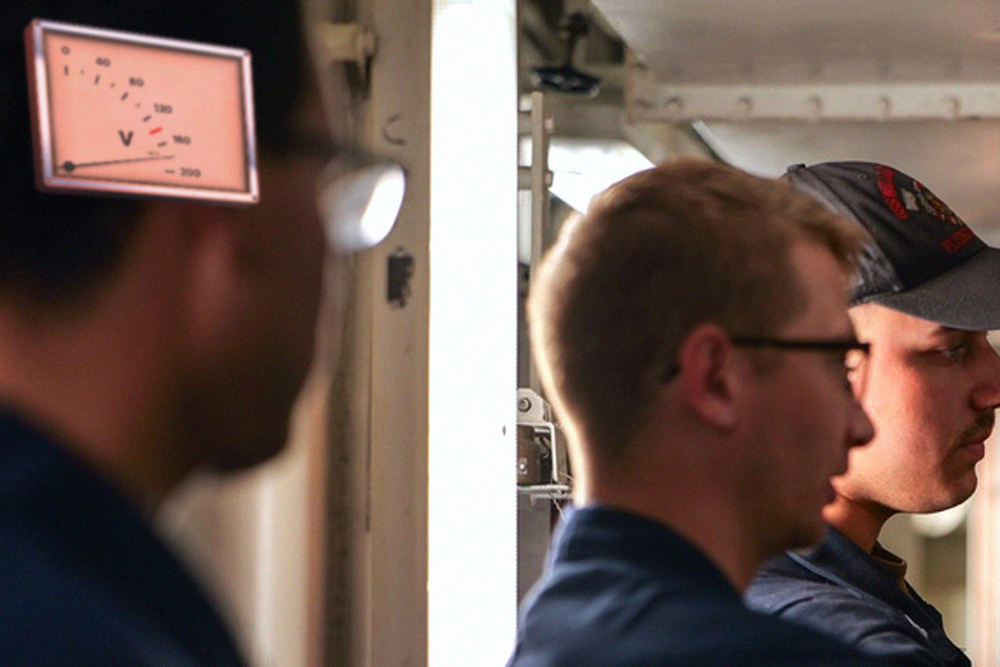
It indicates 180 V
